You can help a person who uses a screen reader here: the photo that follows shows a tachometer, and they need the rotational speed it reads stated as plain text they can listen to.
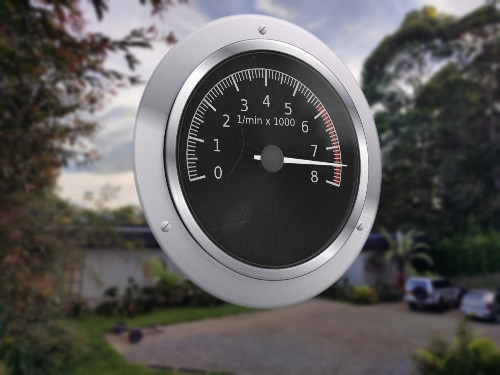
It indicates 7500 rpm
